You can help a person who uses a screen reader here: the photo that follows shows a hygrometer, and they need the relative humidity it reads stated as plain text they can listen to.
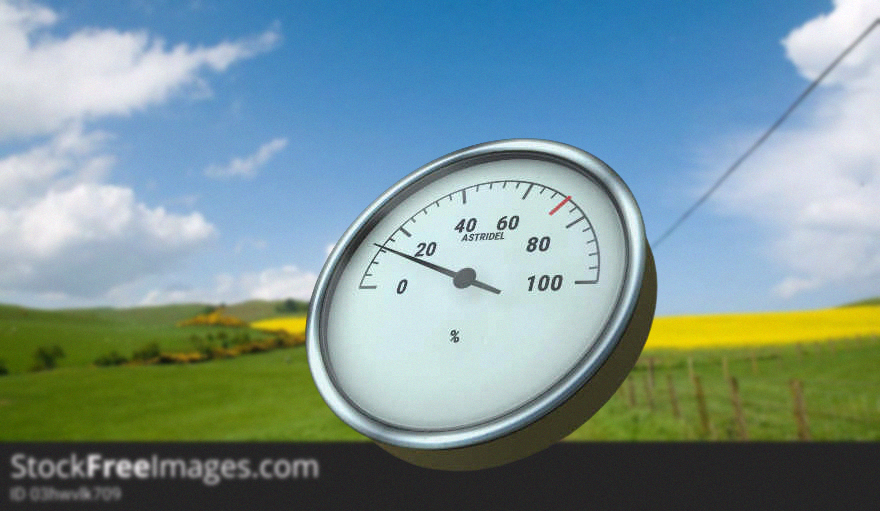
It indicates 12 %
